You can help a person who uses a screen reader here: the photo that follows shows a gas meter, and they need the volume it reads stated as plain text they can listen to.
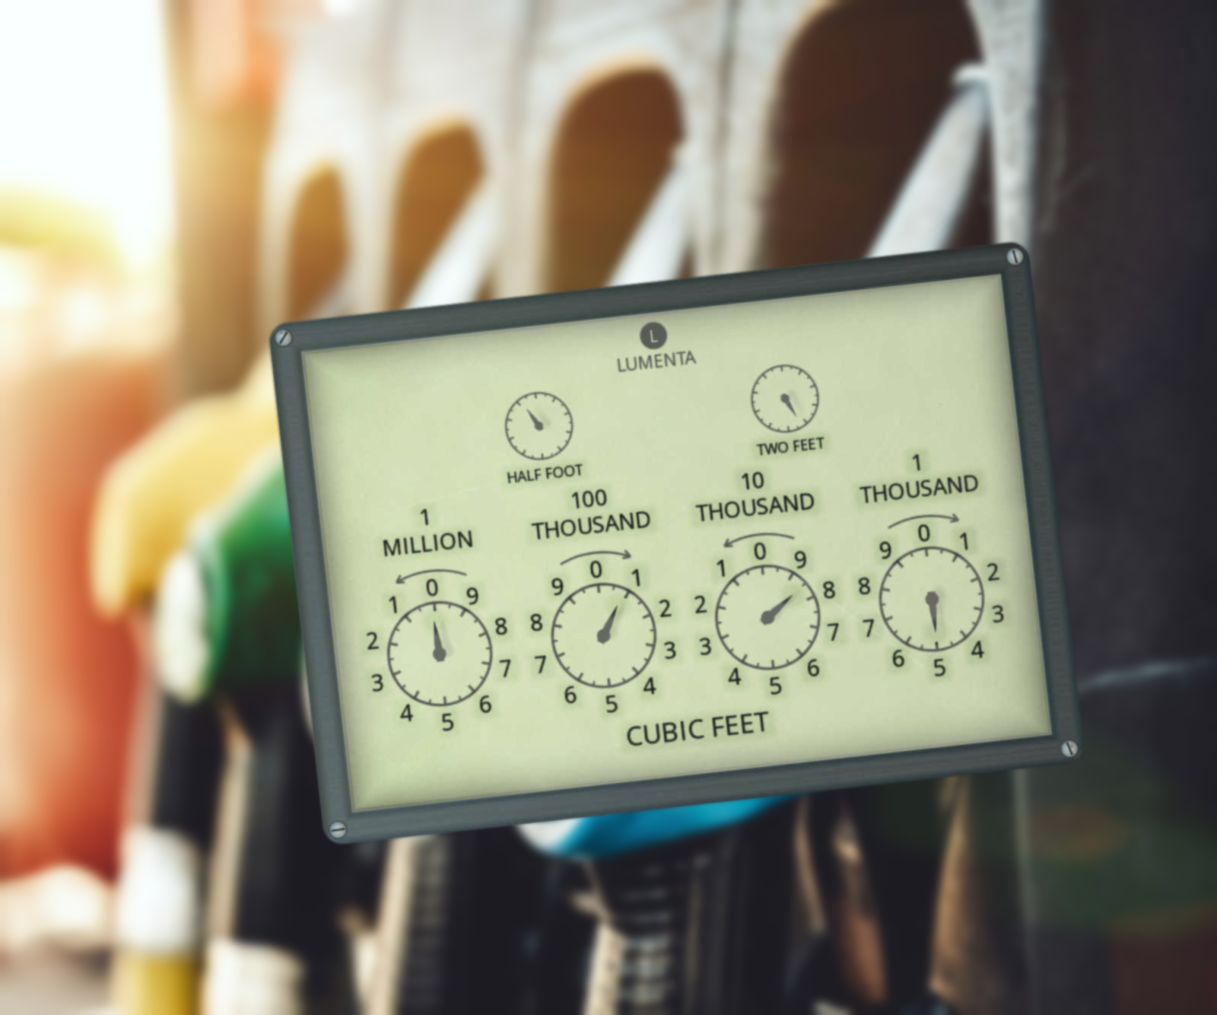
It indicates 8500 ft³
